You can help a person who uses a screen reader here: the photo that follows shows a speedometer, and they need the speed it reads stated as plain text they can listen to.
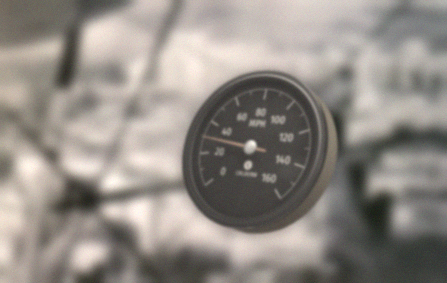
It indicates 30 mph
